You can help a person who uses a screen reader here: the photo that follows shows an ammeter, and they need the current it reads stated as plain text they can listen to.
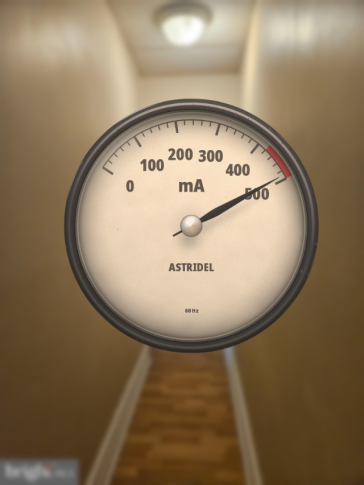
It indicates 490 mA
